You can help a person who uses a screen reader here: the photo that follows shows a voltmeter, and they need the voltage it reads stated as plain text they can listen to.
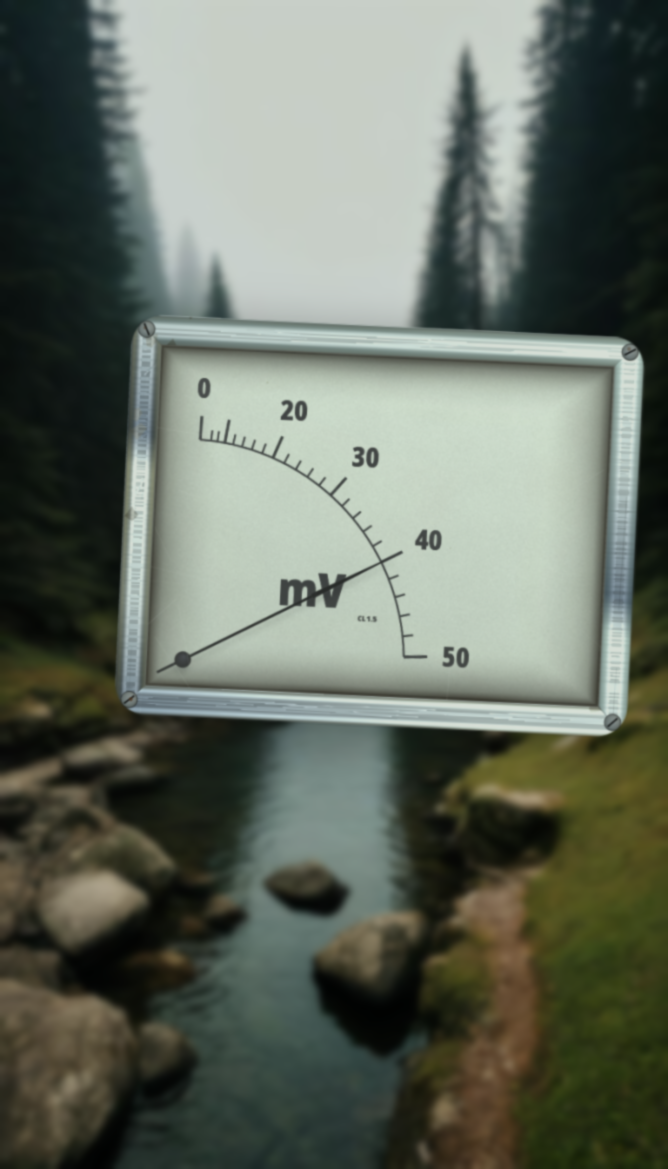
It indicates 40 mV
